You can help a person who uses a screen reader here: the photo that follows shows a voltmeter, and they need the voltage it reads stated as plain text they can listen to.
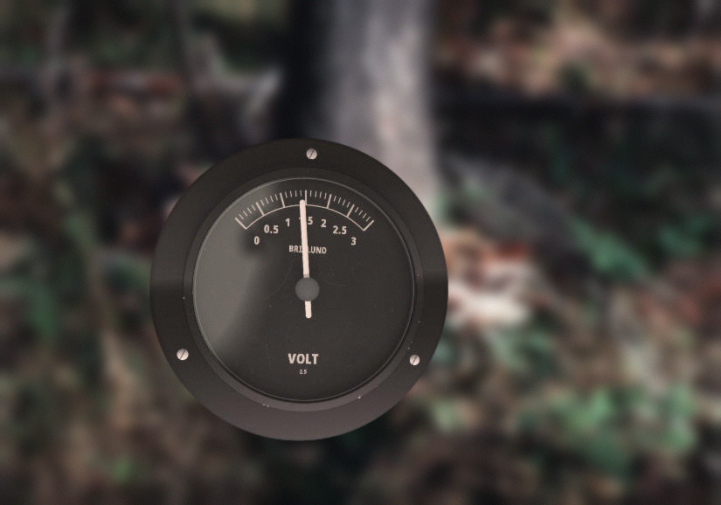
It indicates 1.4 V
